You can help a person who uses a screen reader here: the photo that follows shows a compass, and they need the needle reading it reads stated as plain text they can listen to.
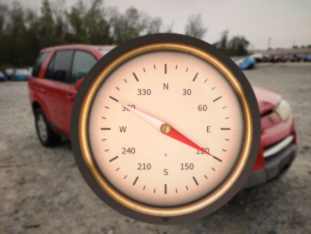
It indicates 120 °
